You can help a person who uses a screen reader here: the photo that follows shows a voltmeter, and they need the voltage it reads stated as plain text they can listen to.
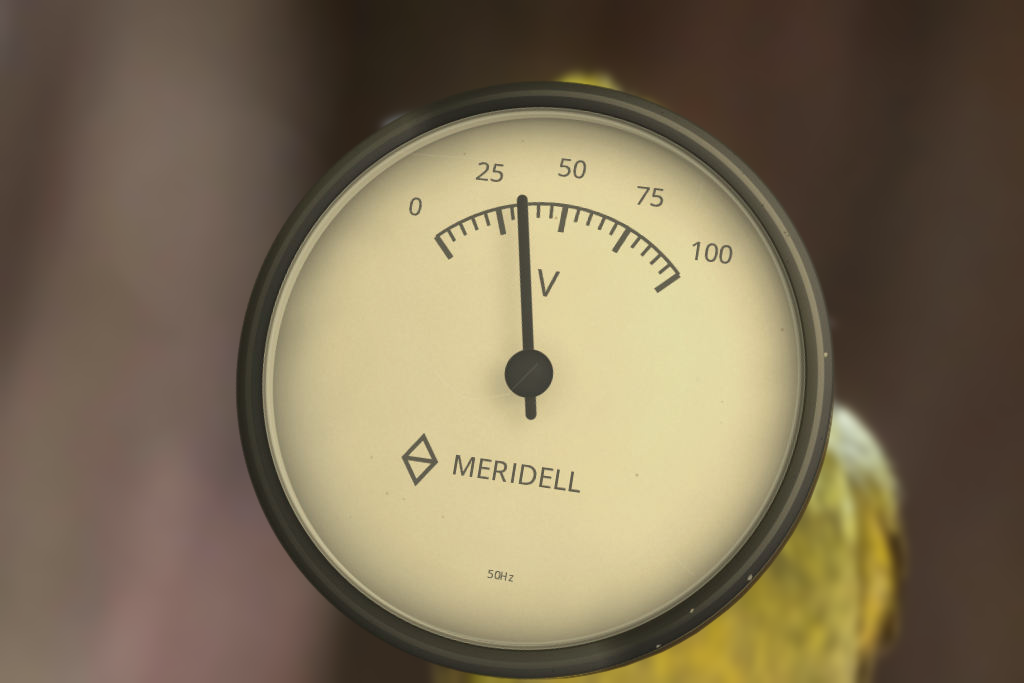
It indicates 35 V
